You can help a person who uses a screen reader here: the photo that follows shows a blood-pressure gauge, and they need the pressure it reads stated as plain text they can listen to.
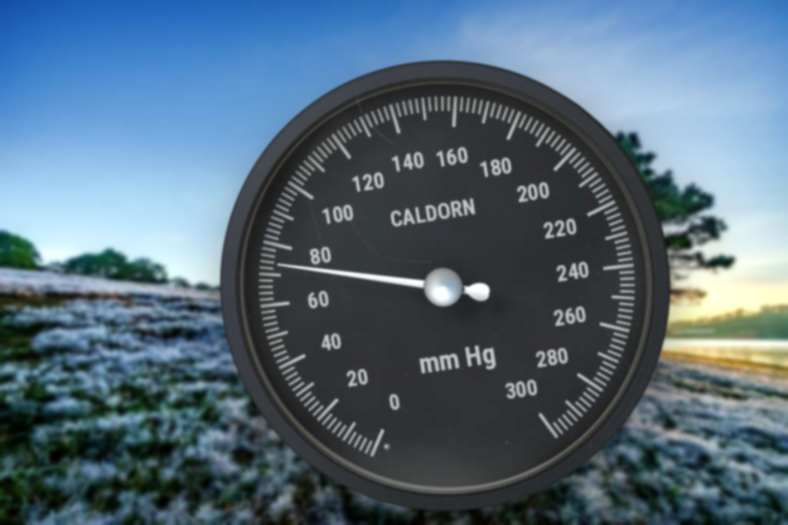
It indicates 74 mmHg
